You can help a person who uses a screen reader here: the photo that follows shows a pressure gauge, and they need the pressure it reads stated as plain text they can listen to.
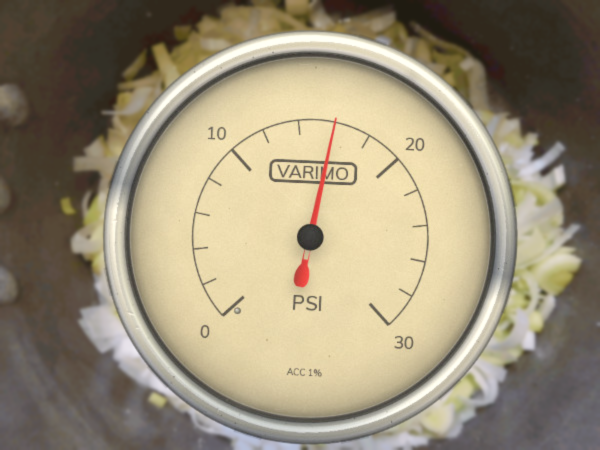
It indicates 16 psi
